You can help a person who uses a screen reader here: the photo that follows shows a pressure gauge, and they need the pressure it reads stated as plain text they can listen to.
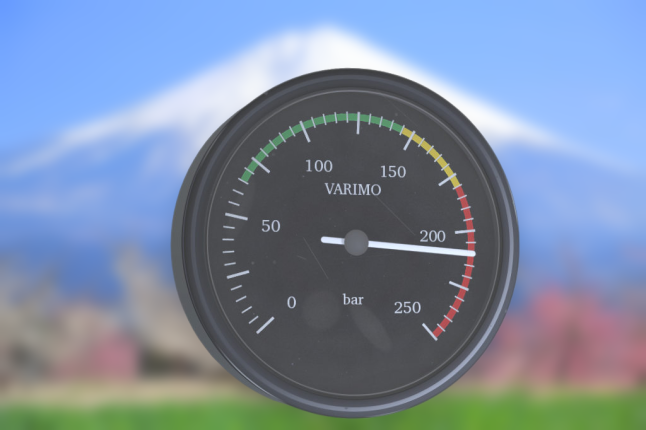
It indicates 210 bar
